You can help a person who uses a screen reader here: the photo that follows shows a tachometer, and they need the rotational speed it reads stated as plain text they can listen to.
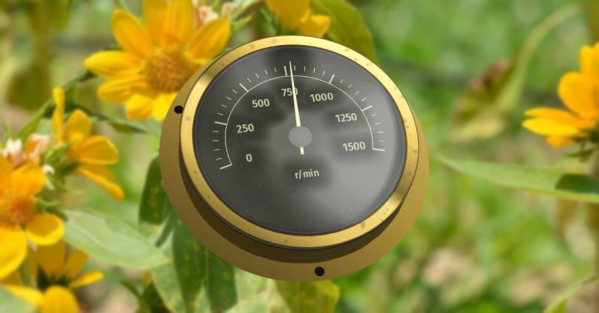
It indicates 775 rpm
